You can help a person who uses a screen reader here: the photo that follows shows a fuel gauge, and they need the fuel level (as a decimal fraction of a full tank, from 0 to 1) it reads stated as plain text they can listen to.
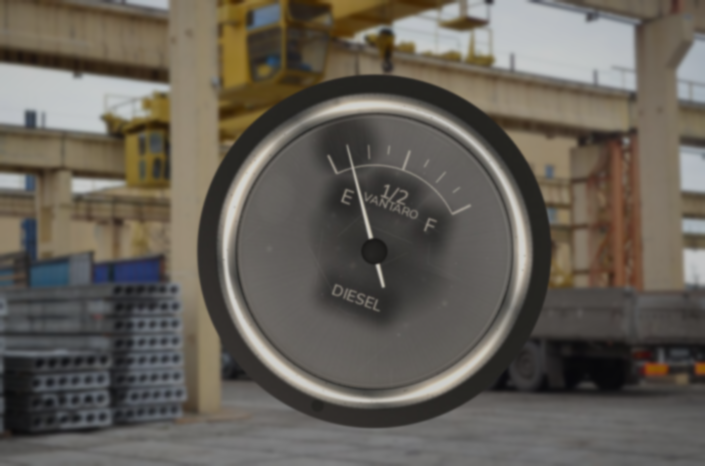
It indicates 0.125
